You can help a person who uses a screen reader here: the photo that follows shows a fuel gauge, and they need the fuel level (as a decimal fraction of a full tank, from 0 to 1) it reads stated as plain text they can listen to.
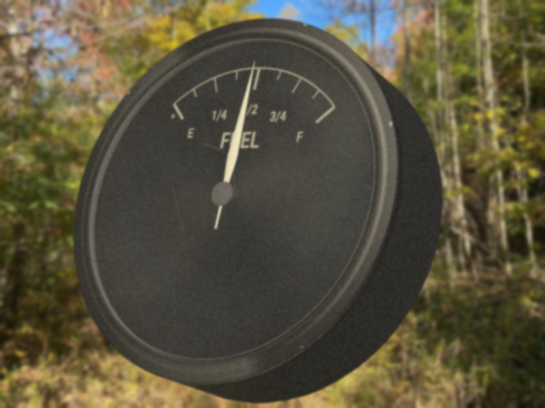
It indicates 0.5
